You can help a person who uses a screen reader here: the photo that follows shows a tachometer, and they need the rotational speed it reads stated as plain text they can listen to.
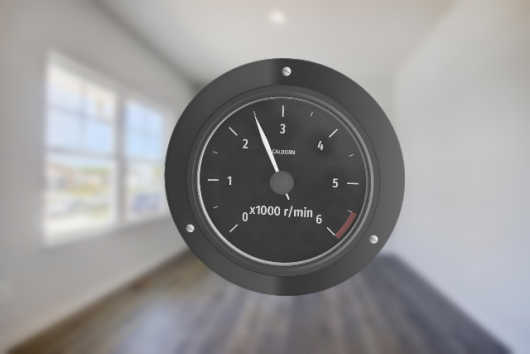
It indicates 2500 rpm
